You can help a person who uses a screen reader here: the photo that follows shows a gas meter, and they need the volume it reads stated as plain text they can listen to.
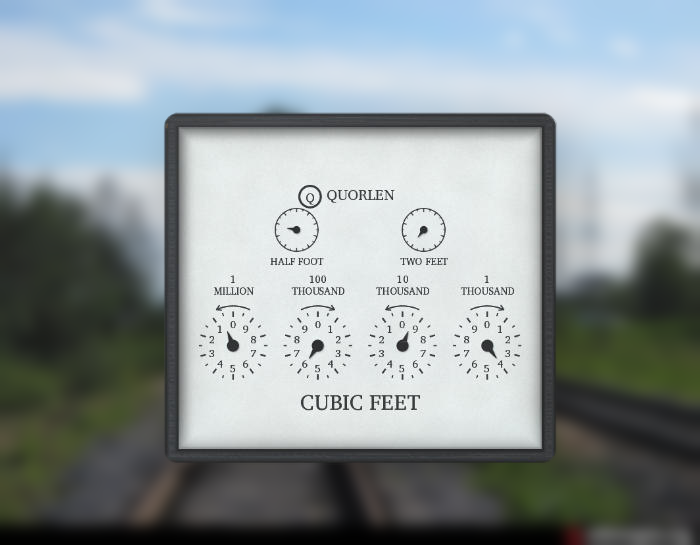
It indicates 59400 ft³
